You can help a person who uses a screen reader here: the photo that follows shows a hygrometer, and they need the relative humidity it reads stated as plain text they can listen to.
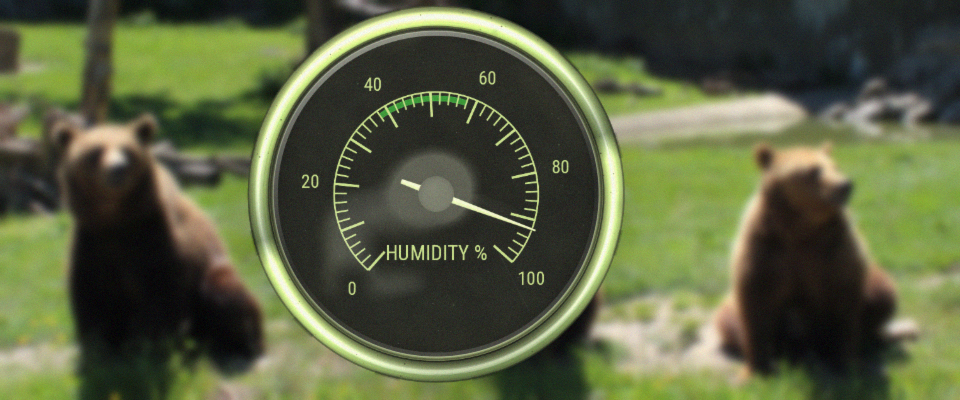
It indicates 92 %
